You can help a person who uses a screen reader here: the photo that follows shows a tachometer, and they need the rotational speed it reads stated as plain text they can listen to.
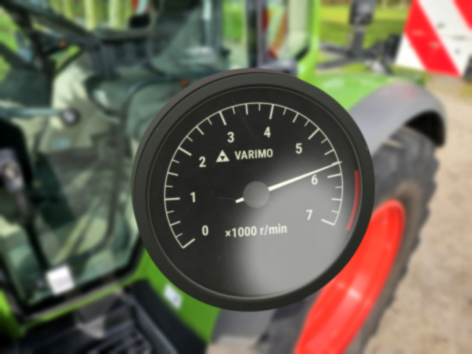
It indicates 5750 rpm
